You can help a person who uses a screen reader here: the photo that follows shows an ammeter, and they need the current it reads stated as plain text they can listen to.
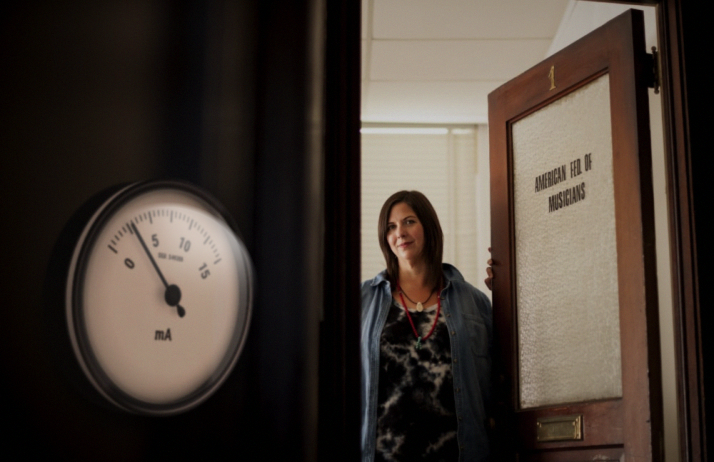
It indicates 2.5 mA
